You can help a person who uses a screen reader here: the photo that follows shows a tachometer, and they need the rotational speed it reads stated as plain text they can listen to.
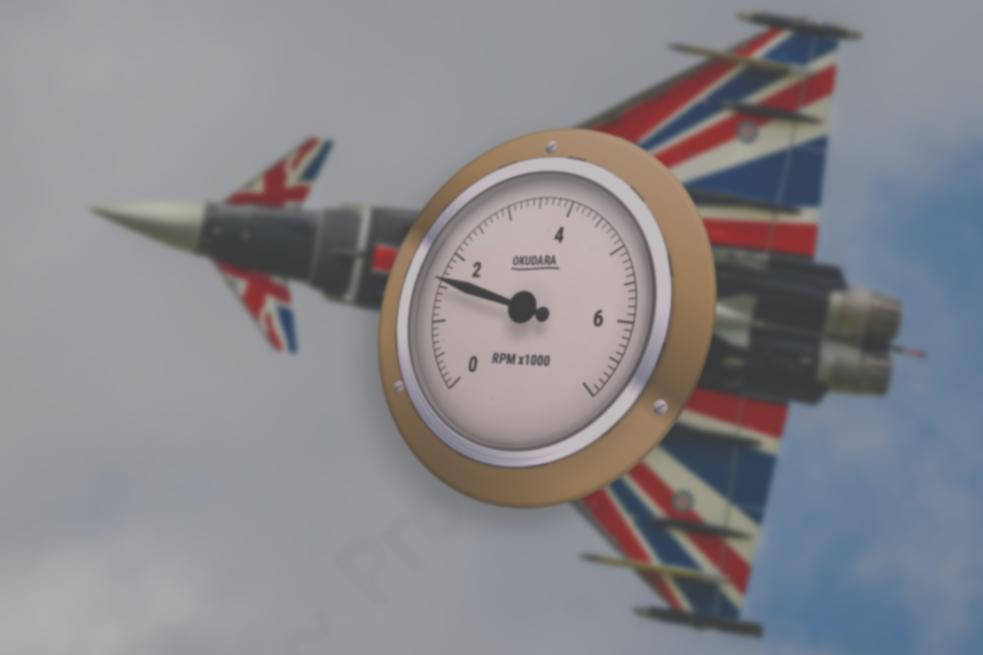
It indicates 1600 rpm
